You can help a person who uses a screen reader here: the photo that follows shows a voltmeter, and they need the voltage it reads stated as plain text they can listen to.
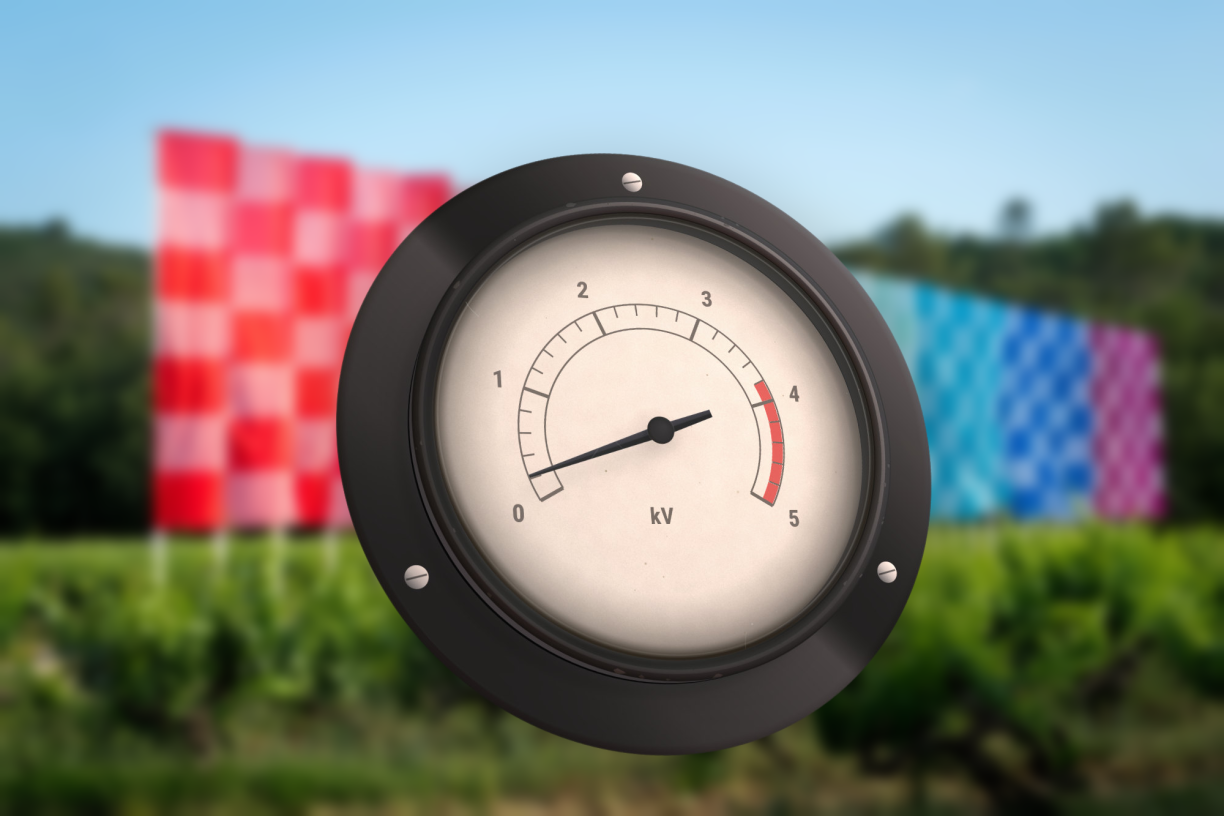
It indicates 0.2 kV
